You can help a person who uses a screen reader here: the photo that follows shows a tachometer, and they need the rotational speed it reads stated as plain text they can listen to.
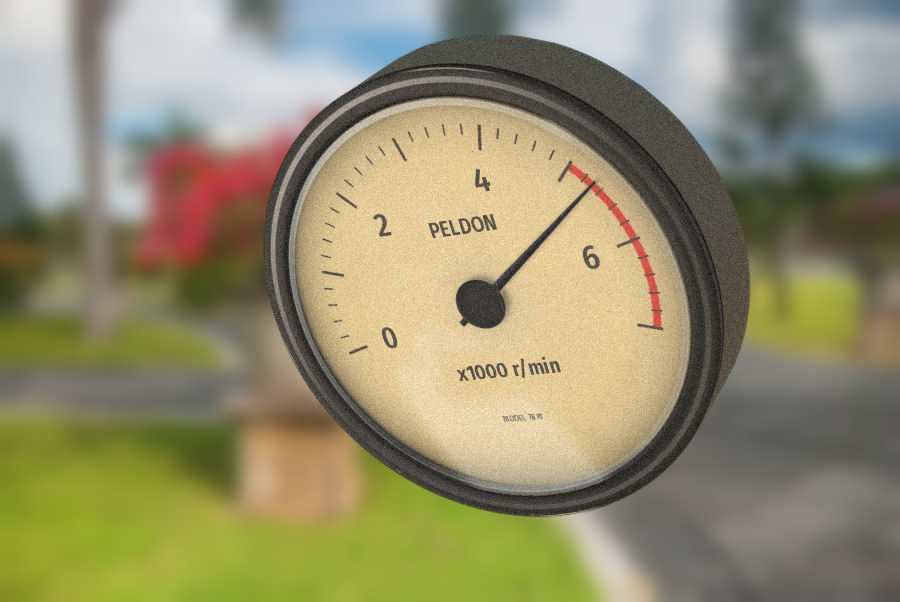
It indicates 5300 rpm
